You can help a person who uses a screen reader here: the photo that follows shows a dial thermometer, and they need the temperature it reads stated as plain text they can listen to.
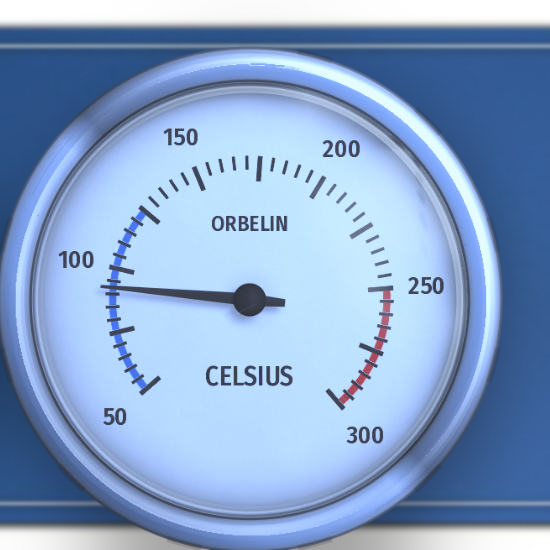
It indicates 92.5 °C
